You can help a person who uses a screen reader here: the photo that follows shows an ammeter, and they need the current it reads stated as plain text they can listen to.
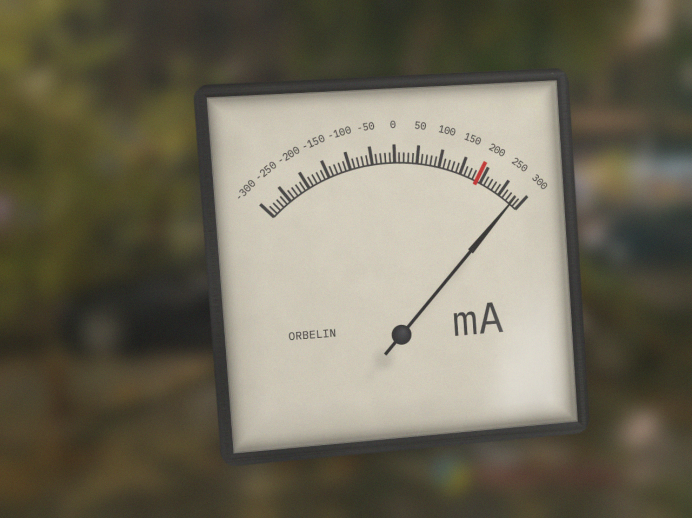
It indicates 280 mA
